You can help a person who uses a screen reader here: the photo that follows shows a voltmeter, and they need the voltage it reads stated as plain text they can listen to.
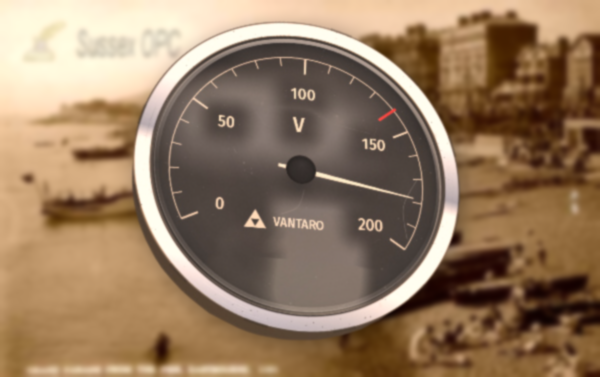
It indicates 180 V
